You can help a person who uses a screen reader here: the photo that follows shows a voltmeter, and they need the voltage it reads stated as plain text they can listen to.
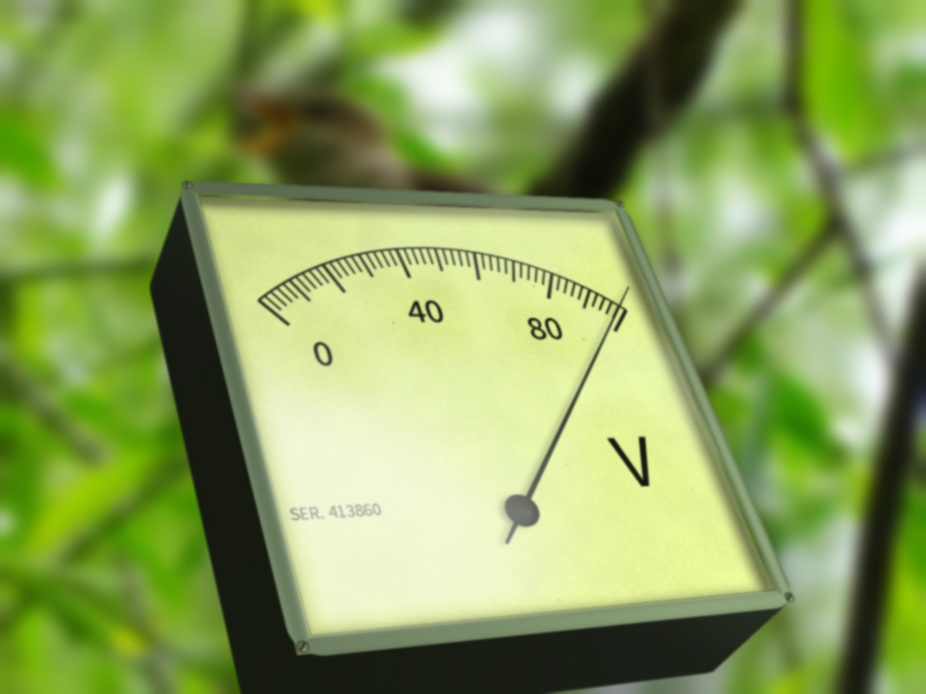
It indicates 98 V
